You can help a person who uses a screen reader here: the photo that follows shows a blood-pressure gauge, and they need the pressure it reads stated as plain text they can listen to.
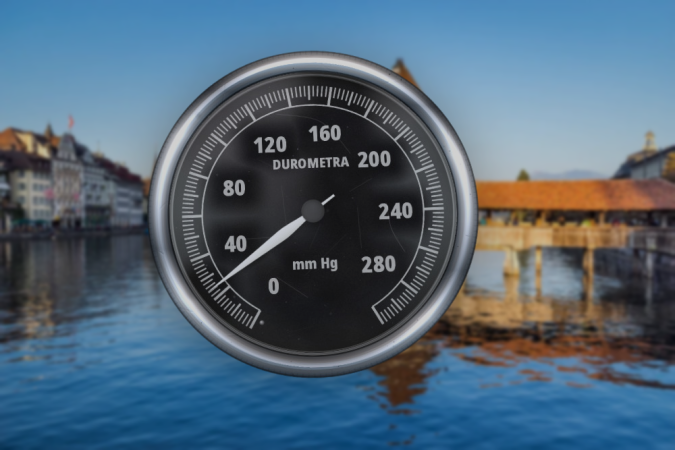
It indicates 24 mmHg
